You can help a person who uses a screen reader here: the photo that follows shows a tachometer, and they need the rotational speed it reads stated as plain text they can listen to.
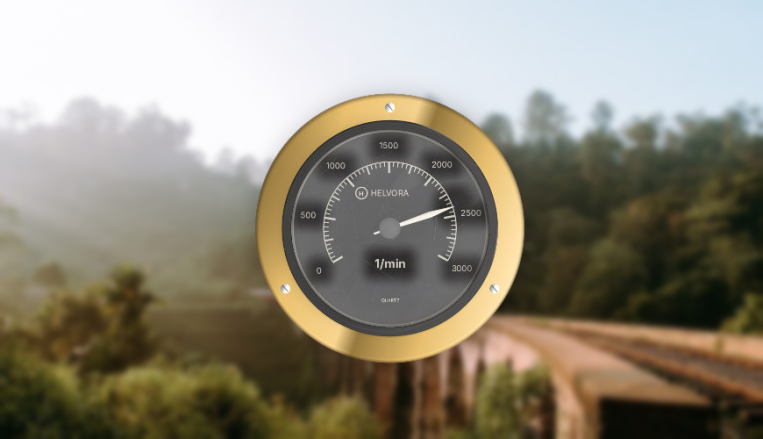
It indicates 2400 rpm
